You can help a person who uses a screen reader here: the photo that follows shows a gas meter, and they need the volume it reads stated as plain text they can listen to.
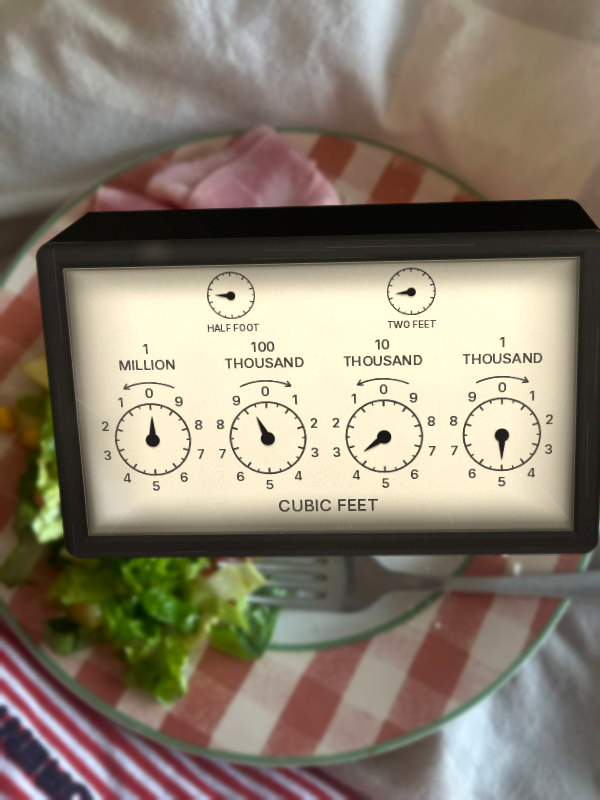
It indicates 993500 ft³
